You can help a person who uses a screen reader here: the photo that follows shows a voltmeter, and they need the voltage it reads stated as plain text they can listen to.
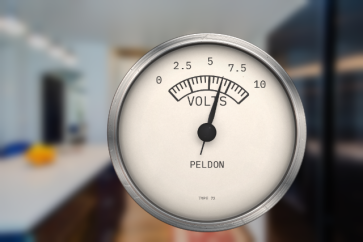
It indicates 6.5 V
